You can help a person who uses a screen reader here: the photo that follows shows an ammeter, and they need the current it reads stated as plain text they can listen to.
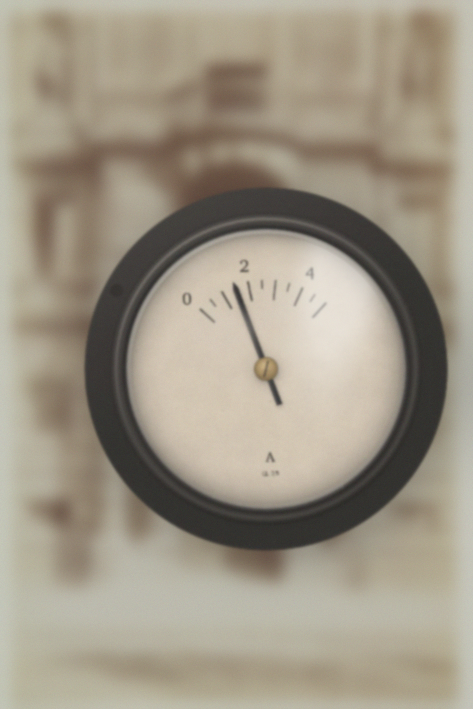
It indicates 1.5 A
